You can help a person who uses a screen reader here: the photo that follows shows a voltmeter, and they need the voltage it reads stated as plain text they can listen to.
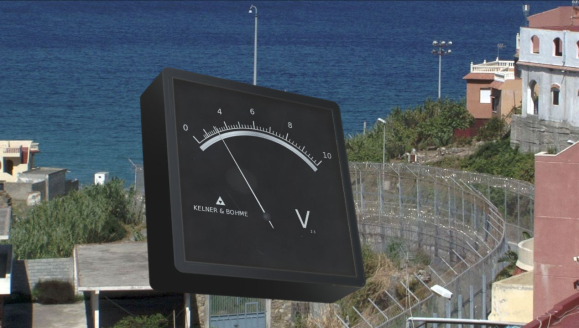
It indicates 3 V
